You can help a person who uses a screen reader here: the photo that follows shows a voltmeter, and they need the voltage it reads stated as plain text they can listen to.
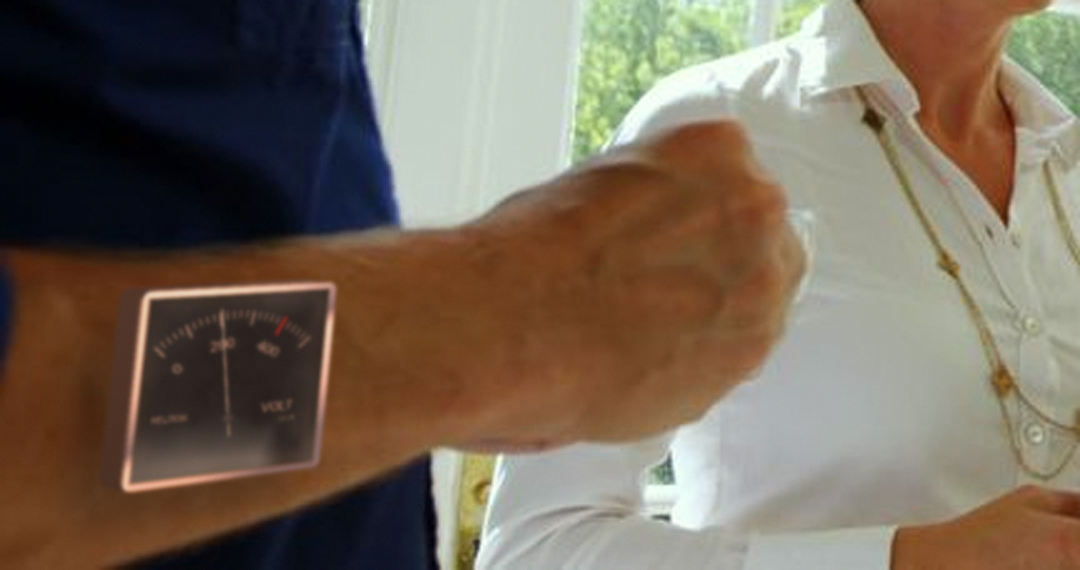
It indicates 200 V
